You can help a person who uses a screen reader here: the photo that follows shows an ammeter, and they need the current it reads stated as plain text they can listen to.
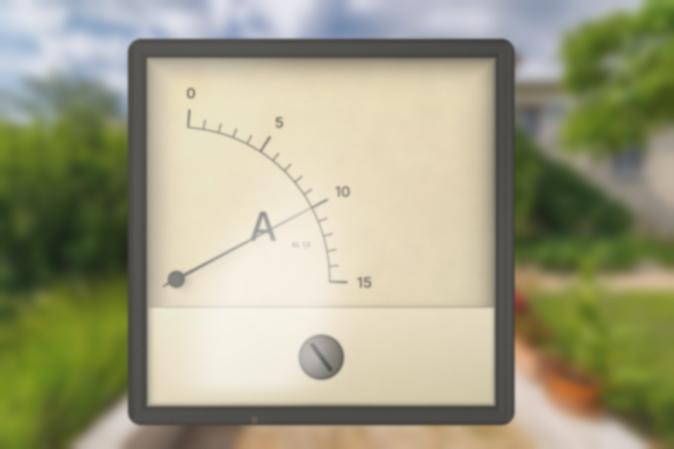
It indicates 10 A
